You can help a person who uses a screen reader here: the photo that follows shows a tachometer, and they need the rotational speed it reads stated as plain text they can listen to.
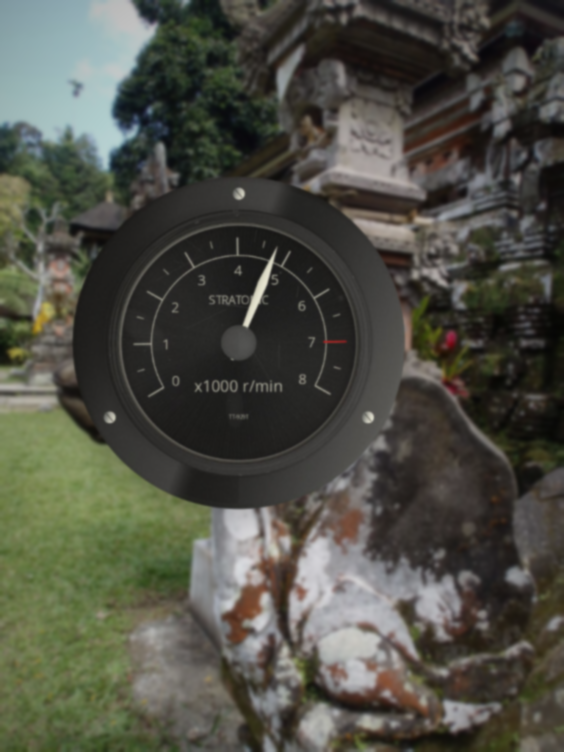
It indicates 4750 rpm
